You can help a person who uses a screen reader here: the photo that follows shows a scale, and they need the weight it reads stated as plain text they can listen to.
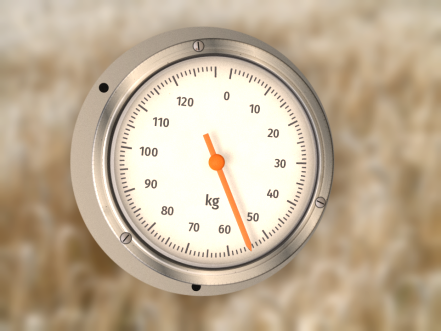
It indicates 55 kg
